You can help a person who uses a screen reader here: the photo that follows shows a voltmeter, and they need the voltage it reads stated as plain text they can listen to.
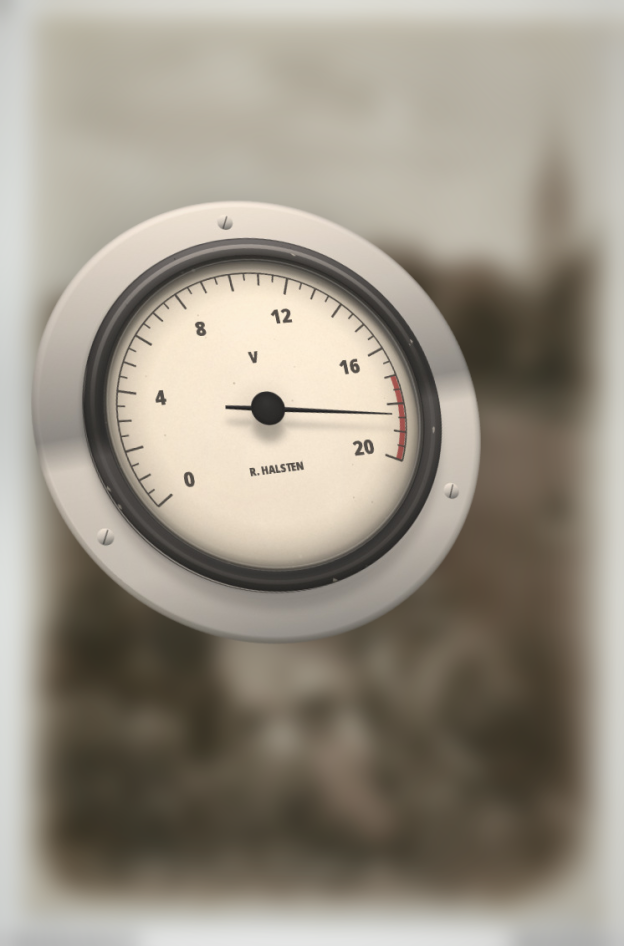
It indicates 18.5 V
